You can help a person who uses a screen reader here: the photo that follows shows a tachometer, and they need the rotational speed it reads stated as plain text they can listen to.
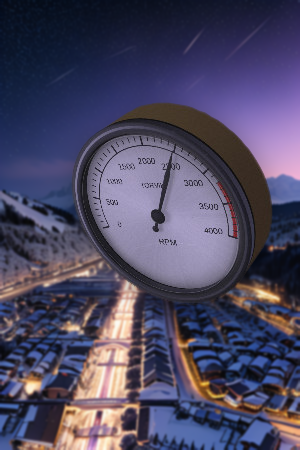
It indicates 2500 rpm
